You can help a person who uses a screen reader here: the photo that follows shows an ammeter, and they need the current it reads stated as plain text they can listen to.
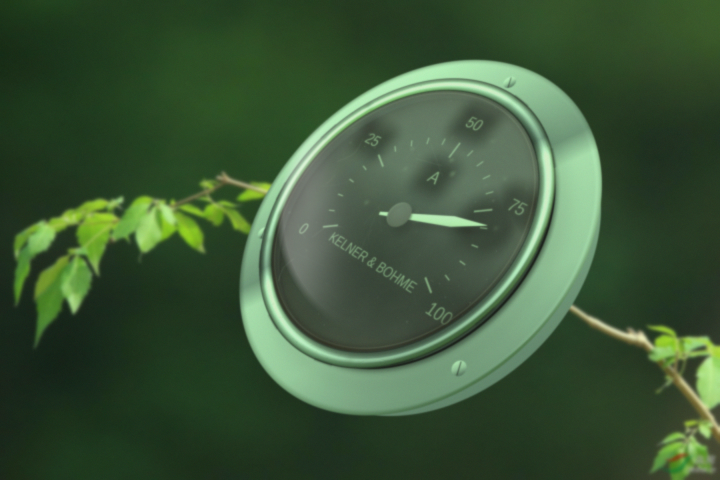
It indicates 80 A
